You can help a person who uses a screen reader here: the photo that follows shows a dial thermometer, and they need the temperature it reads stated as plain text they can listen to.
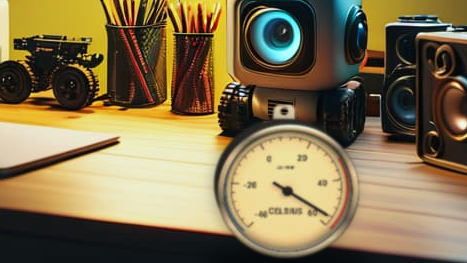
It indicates 56 °C
